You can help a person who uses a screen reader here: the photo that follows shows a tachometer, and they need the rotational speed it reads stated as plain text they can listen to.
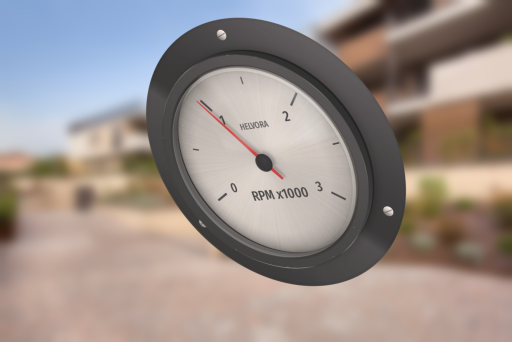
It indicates 1000 rpm
